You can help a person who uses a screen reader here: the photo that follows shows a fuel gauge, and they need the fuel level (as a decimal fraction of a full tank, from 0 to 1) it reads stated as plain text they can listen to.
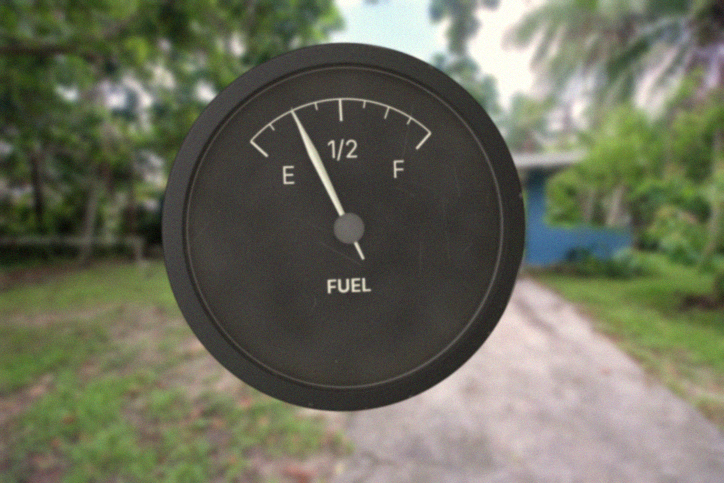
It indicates 0.25
